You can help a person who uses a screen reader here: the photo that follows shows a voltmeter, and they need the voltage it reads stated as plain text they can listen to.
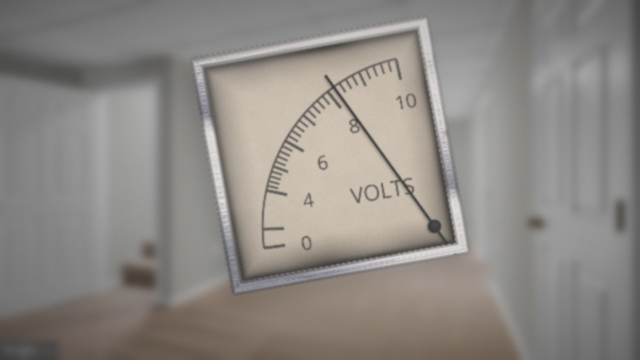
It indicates 8.2 V
